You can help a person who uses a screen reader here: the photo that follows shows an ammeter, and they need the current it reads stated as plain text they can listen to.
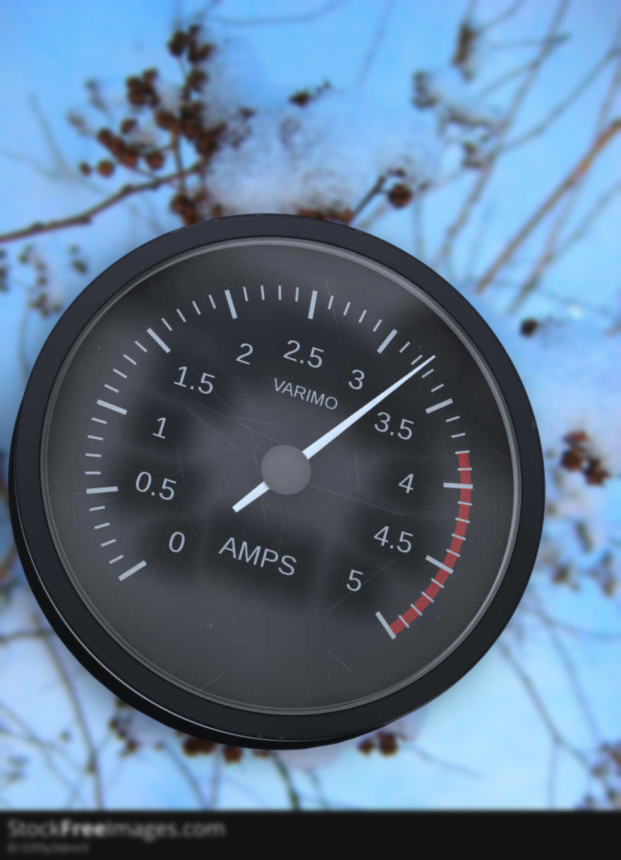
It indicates 3.25 A
